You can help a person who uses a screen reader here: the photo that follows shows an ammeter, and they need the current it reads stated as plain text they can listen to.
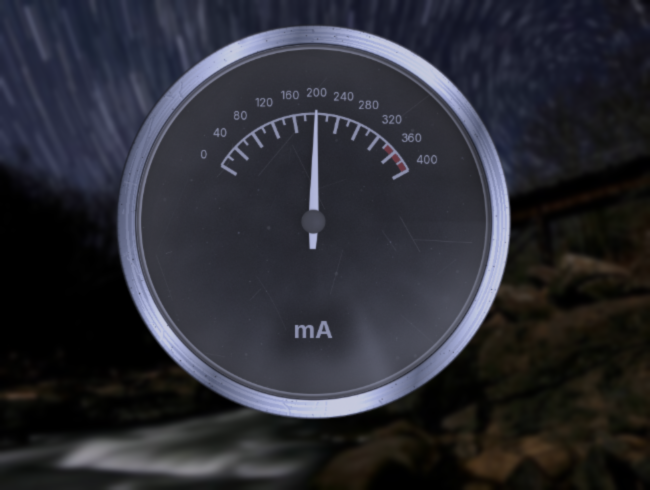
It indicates 200 mA
